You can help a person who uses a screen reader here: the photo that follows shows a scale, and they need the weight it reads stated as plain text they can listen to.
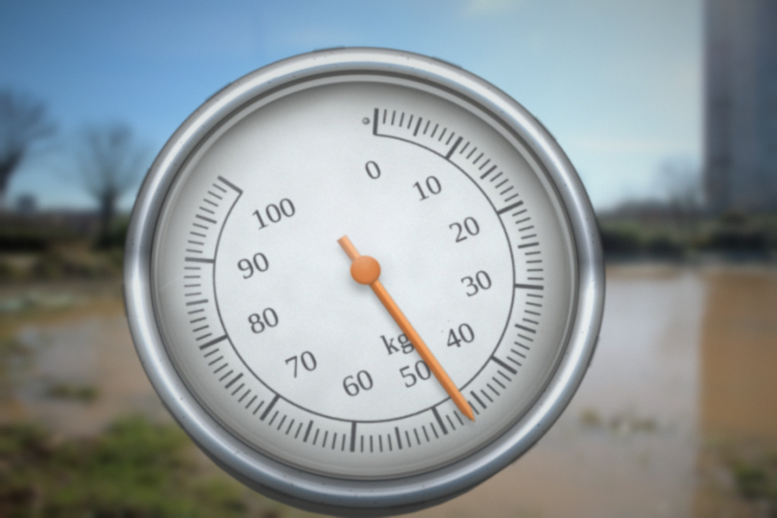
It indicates 47 kg
